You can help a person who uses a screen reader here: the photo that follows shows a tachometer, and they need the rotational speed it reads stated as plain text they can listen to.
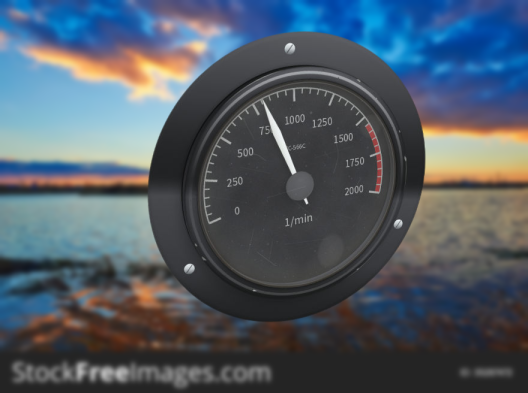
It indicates 800 rpm
